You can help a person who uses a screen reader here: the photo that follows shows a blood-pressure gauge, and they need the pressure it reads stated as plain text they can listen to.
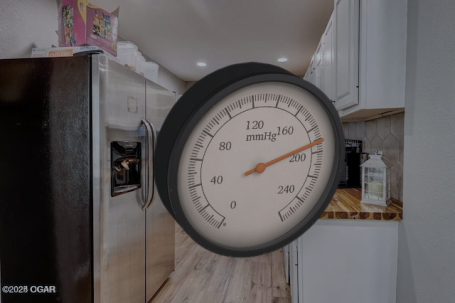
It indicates 190 mmHg
